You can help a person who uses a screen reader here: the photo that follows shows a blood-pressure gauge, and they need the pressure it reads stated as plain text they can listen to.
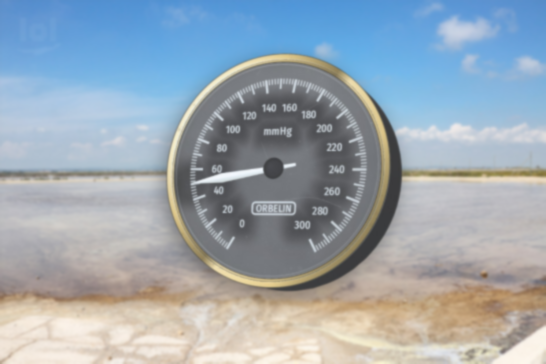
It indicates 50 mmHg
